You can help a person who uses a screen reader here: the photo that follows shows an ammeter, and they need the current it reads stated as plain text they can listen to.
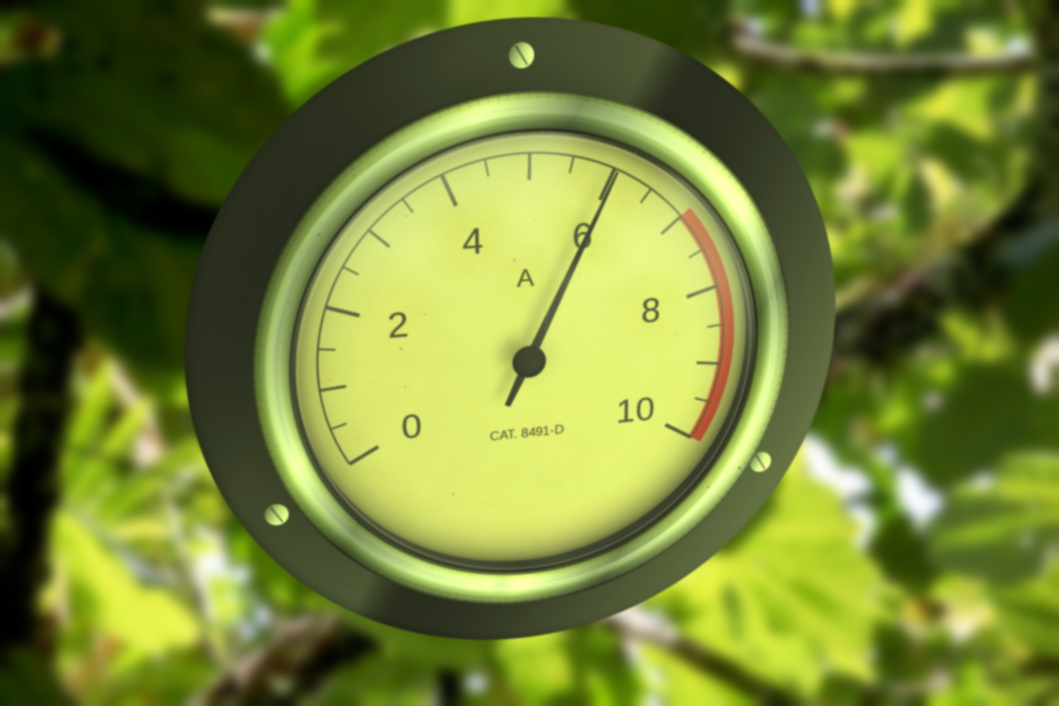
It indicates 6 A
